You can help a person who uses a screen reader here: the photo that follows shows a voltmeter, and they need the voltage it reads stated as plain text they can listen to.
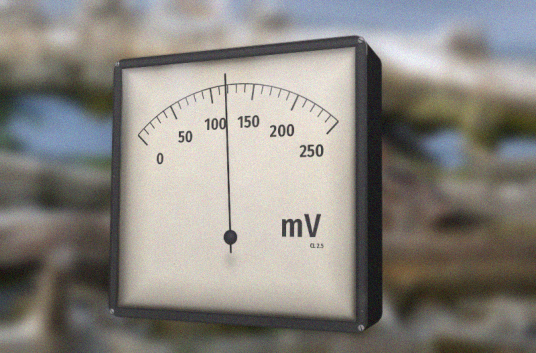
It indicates 120 mV
